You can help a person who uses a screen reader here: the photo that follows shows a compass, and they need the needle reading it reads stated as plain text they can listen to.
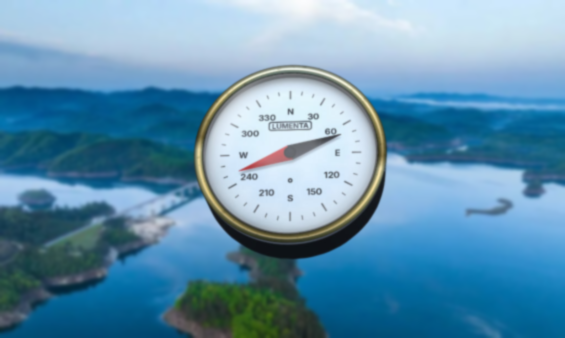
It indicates 250 °
